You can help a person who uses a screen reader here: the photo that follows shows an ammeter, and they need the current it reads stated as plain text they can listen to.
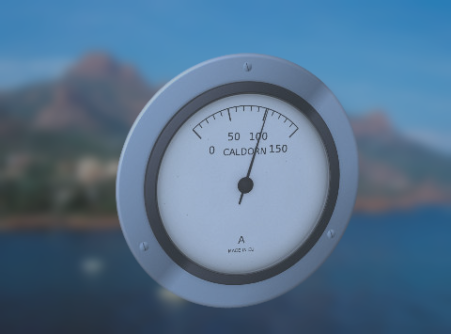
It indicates 100 A
